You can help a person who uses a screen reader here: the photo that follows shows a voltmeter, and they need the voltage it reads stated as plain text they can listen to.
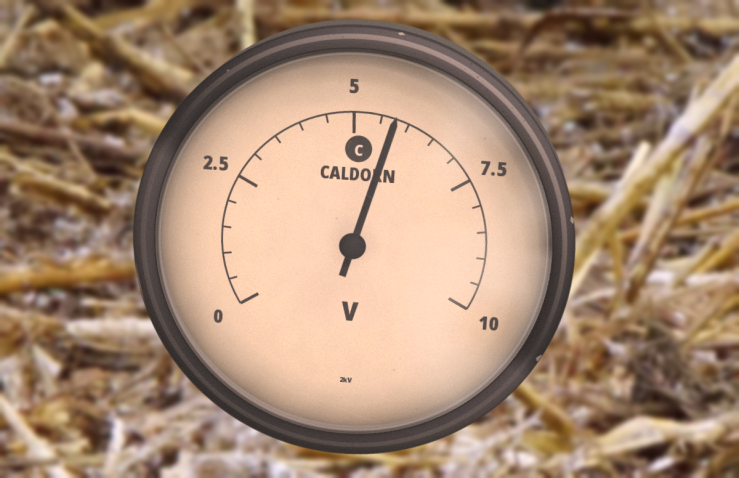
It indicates 5.75 V
